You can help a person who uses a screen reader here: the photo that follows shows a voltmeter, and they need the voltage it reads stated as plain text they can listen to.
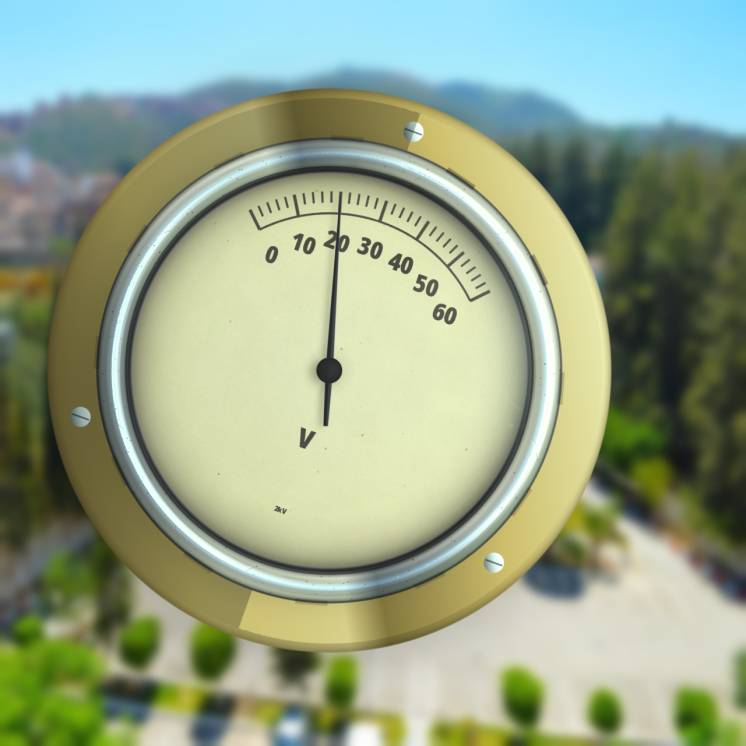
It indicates 20 V
